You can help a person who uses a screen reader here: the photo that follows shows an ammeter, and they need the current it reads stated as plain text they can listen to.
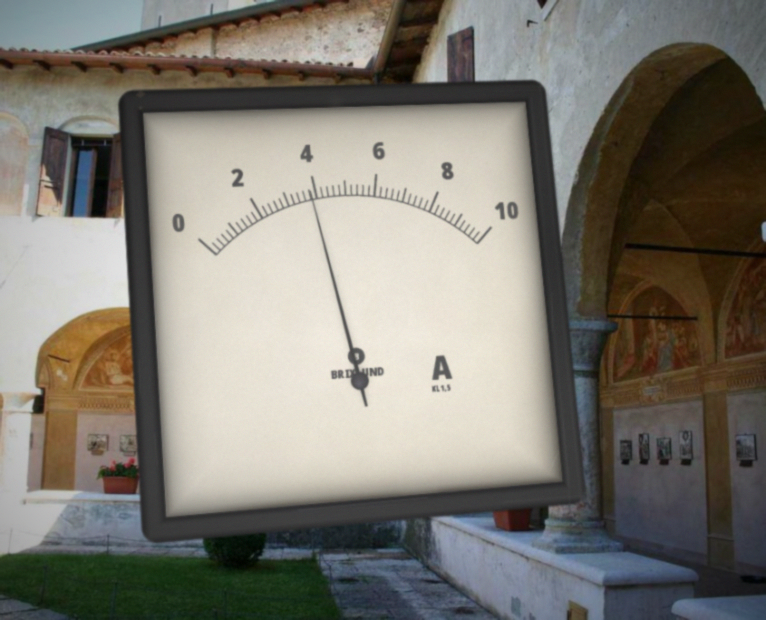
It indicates 3.8 A
